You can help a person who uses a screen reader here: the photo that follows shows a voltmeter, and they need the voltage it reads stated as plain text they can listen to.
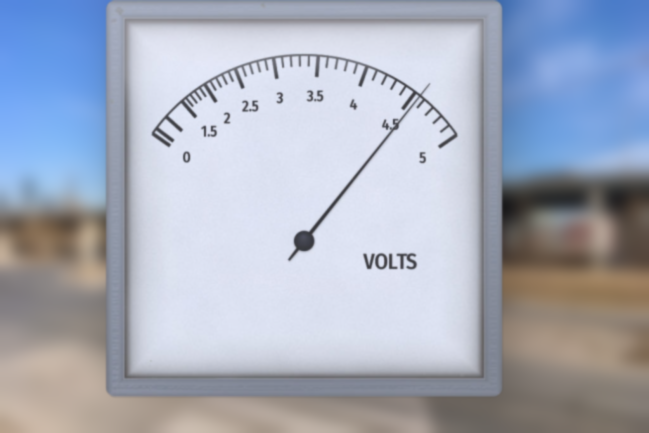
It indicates 4.55 V
